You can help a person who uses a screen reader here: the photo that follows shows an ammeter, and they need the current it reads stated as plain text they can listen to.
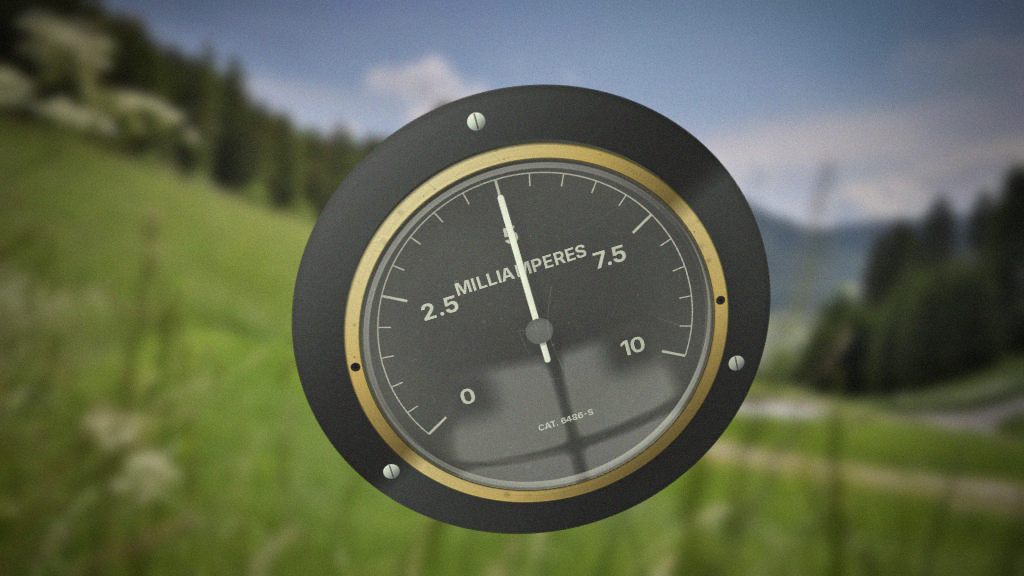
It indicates 5 mA
